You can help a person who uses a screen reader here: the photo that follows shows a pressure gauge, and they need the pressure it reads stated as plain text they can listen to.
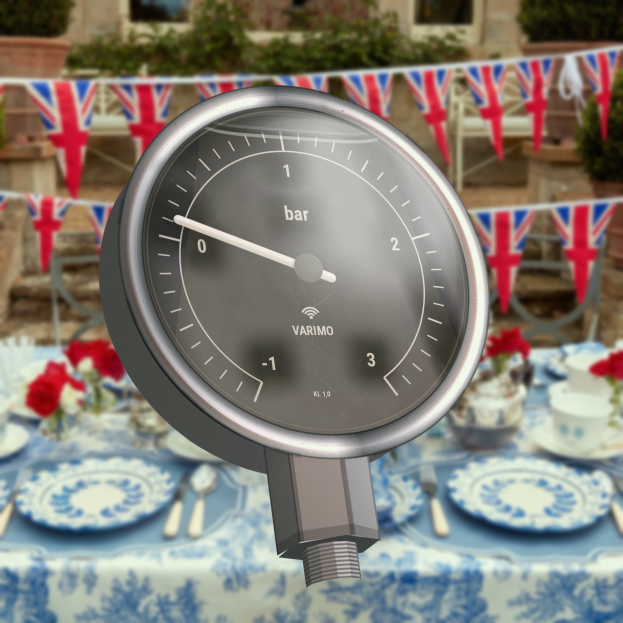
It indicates 0.1 bar
